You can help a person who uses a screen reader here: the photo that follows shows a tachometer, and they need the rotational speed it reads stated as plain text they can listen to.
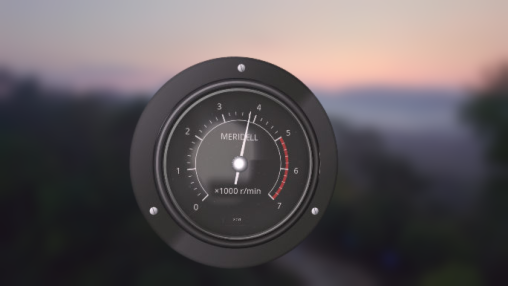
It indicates 3800 rpm
